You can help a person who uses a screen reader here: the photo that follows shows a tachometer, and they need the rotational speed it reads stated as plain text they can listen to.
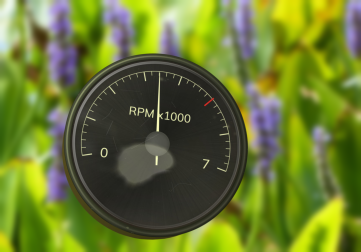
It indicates 3400 rpm
